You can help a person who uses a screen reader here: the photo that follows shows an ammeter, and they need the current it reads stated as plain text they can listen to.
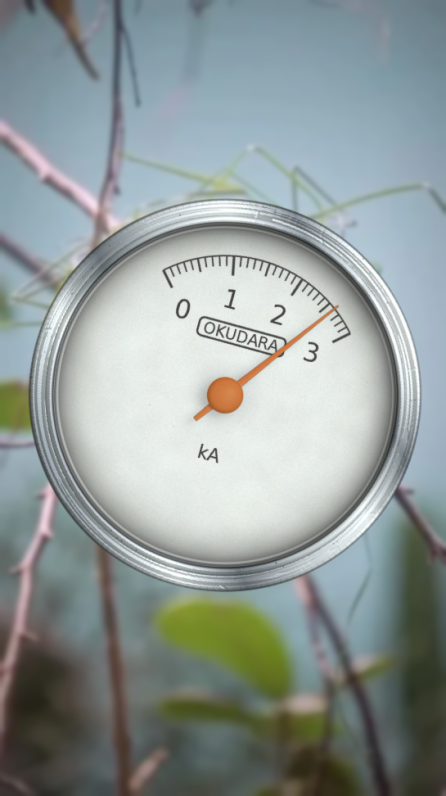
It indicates 2.6 kA
